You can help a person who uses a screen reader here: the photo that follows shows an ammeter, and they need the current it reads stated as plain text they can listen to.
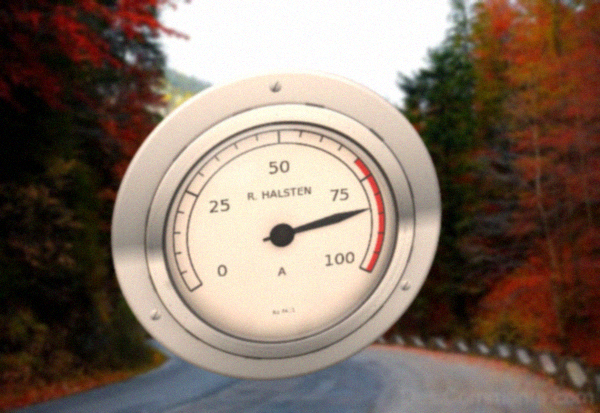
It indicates 82.5 A
